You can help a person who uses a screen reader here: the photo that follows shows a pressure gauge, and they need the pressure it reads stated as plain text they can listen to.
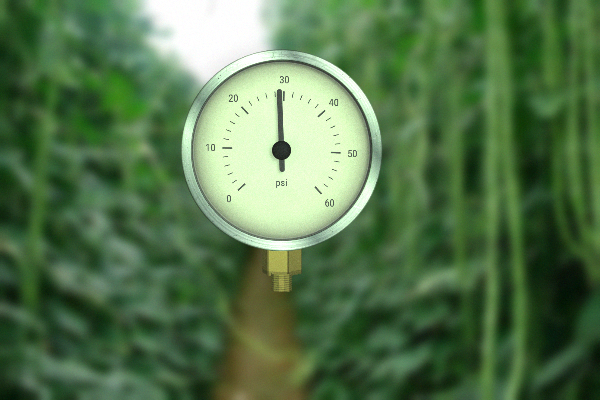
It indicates 29 psi
